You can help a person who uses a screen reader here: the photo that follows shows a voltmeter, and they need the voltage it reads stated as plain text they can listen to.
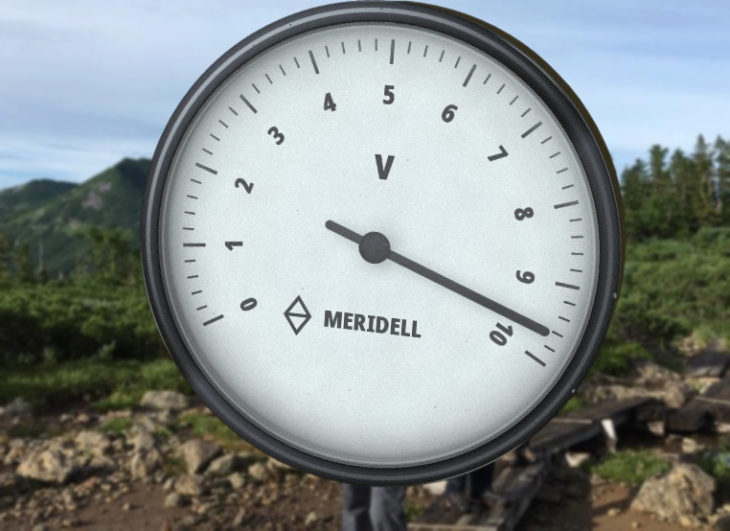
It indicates 9.6 V
